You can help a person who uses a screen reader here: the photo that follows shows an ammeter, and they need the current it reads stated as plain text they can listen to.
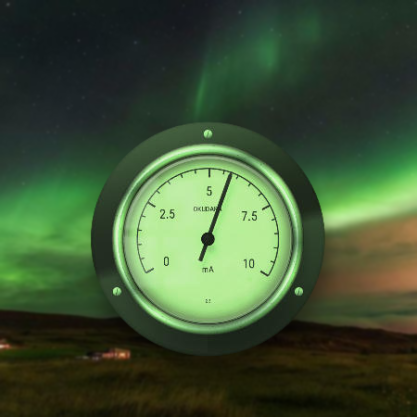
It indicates 5.75 mA
